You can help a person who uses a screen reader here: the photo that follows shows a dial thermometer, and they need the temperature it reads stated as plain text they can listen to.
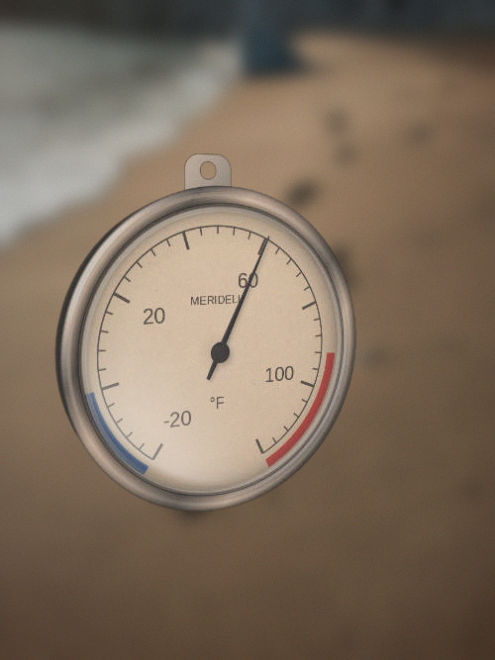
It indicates 60 °F
